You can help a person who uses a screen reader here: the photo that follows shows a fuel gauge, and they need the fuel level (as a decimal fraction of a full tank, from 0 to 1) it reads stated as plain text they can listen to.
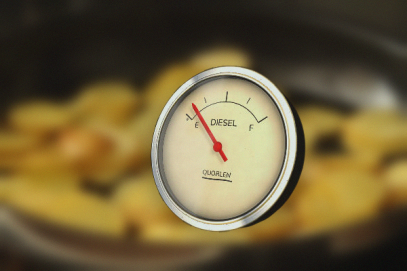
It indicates 0.125
